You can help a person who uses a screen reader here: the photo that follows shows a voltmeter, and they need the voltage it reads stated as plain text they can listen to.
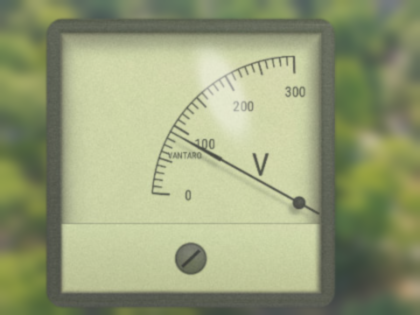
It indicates 90 V
